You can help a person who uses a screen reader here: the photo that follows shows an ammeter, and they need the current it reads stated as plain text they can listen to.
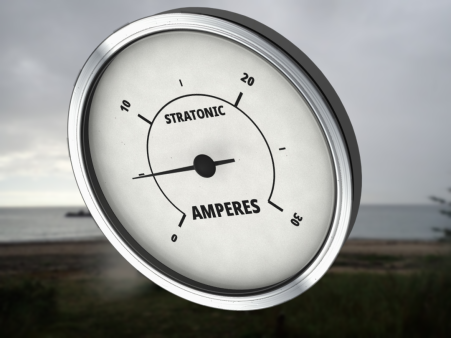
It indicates 5 A
